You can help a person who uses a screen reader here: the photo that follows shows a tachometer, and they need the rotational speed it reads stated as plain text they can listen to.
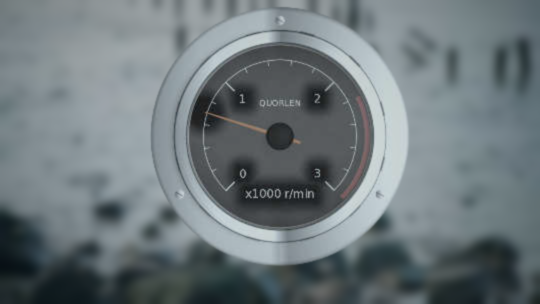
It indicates 700 rpm
